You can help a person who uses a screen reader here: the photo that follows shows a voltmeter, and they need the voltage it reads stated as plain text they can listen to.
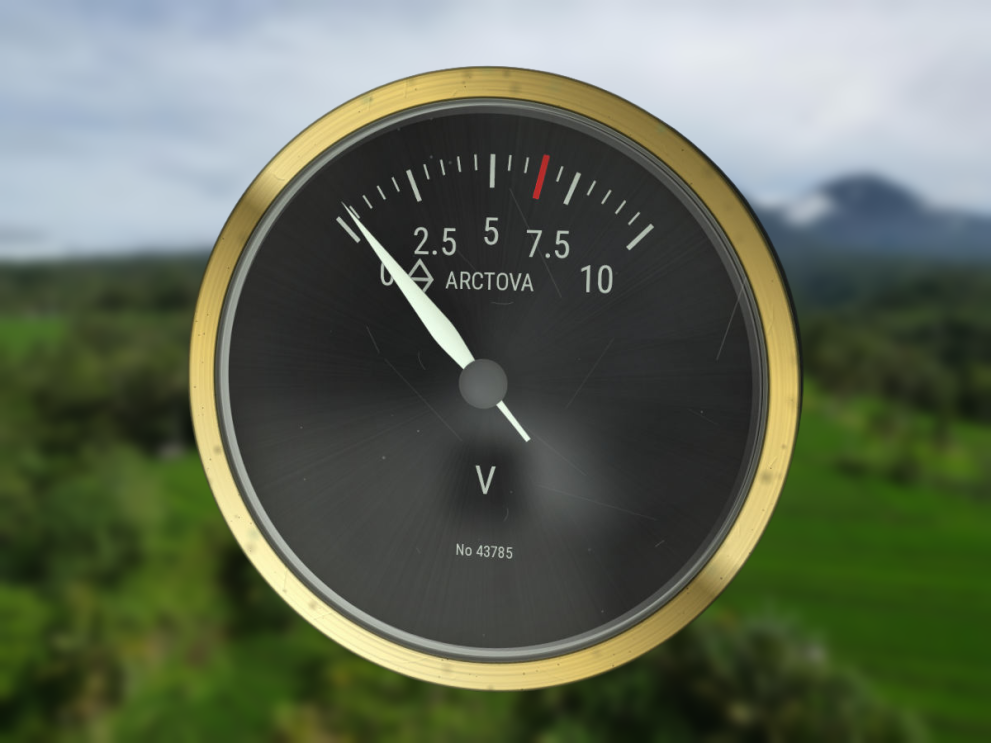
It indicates 0.5 V
